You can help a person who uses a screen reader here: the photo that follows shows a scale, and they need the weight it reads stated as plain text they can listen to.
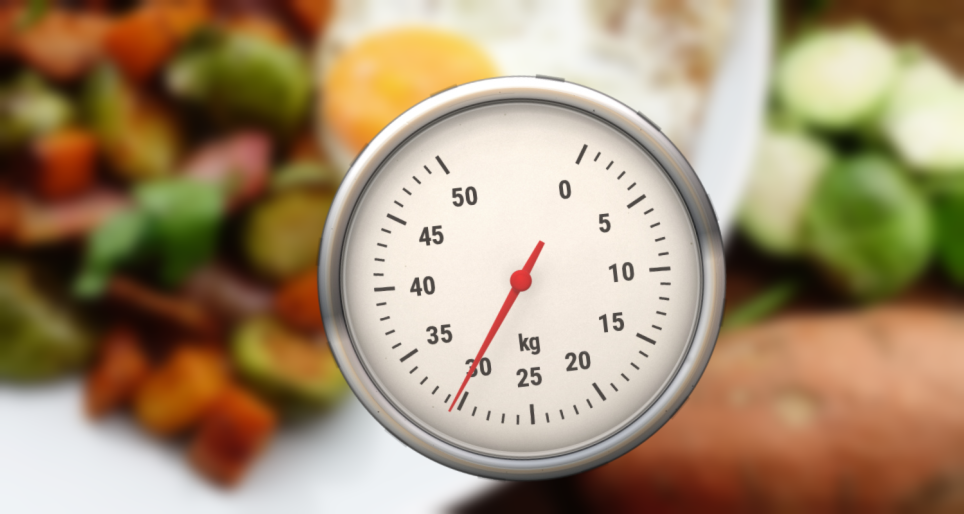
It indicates 30.5 kg
